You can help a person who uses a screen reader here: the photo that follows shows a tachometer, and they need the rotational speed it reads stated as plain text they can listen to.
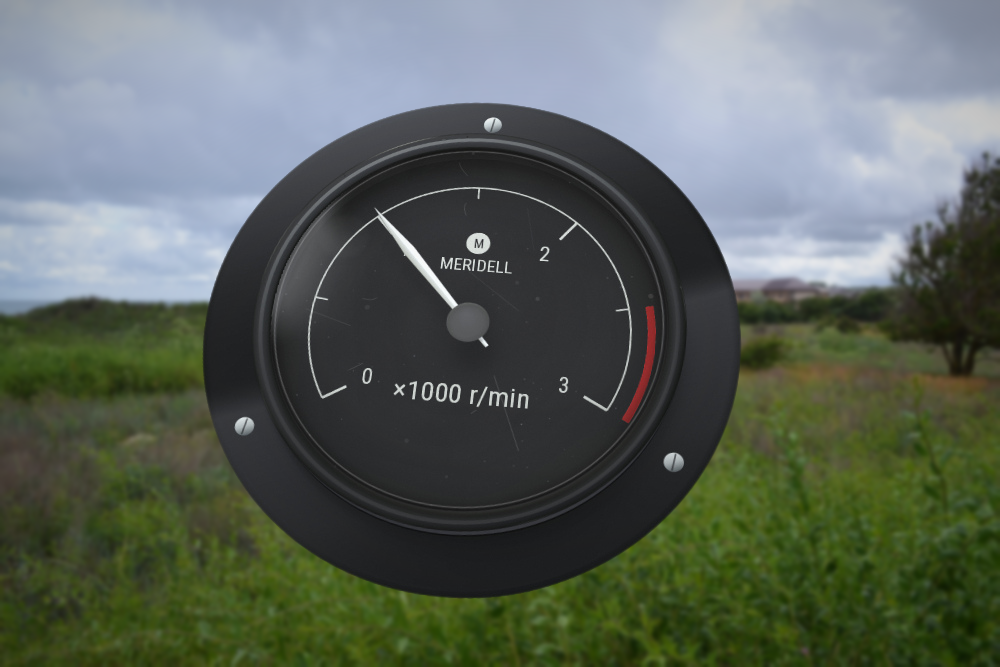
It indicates 1000 rpm
